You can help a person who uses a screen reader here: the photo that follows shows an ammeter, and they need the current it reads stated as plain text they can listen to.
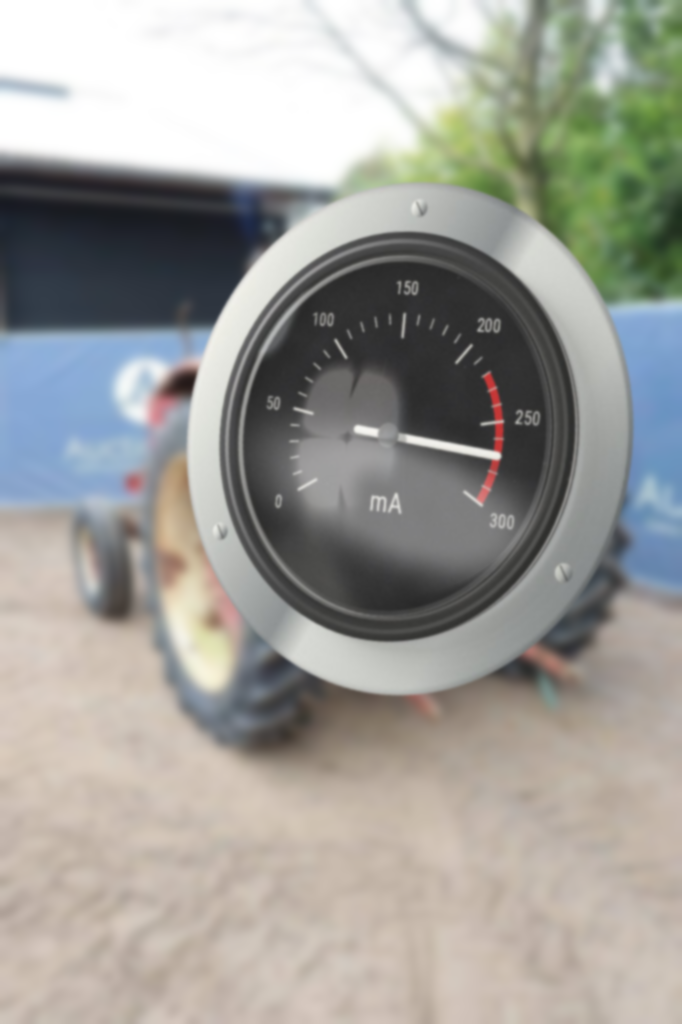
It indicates 270 mA
